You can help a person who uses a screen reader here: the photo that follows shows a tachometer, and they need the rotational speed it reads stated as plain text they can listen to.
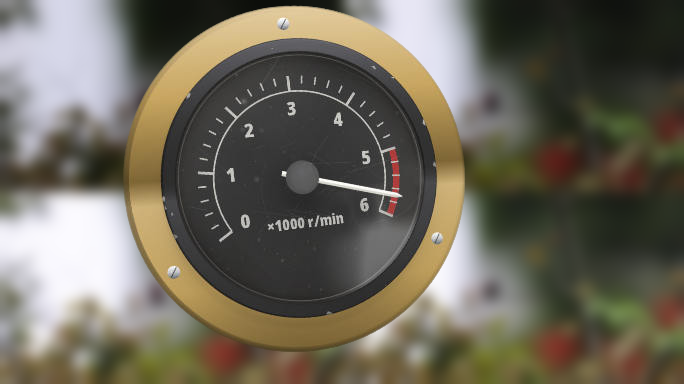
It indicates 5700 rpm
